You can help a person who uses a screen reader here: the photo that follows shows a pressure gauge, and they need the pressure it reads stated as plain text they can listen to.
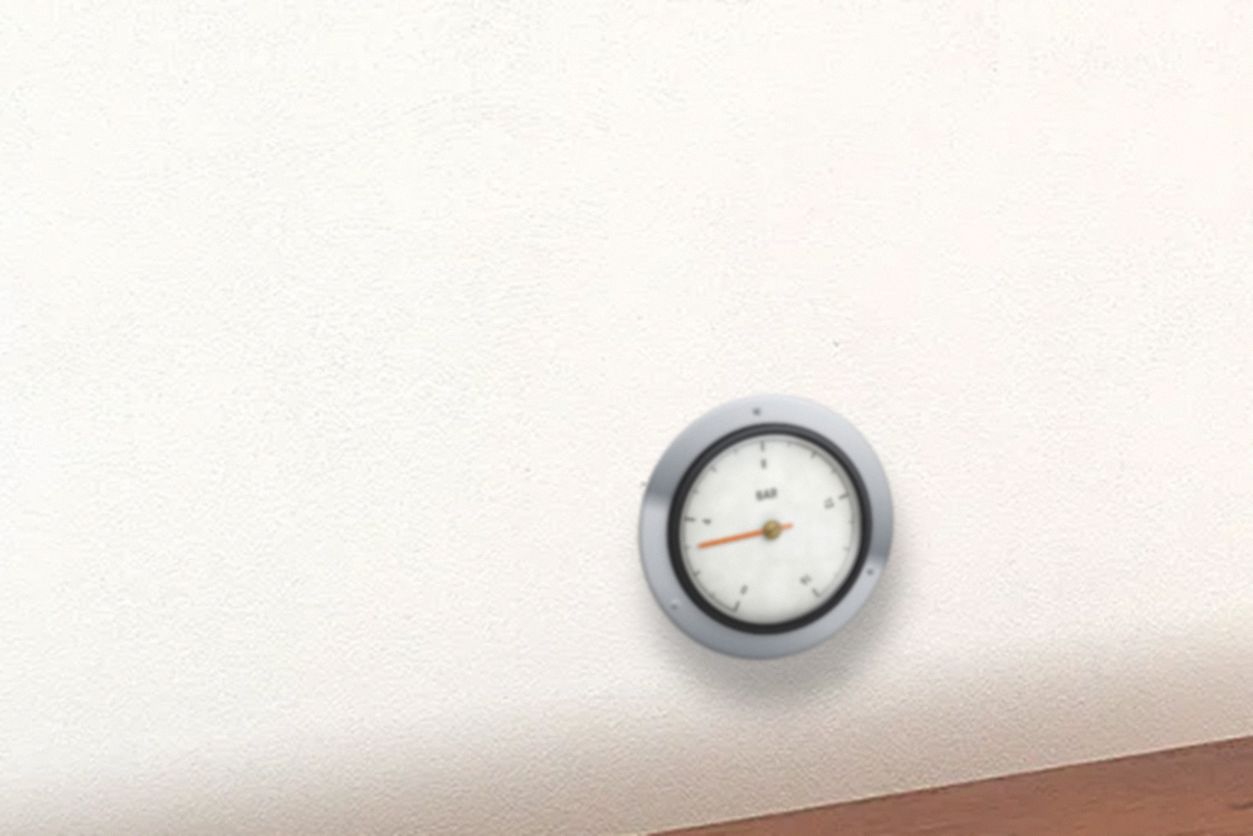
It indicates 3 bar
